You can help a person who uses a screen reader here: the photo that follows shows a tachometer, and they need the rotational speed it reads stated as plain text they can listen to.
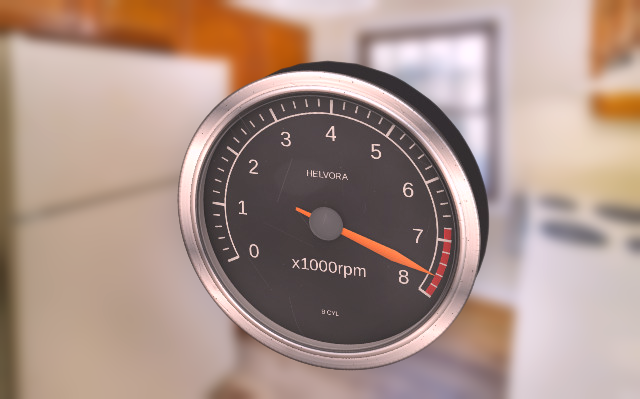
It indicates 7600 rpm
